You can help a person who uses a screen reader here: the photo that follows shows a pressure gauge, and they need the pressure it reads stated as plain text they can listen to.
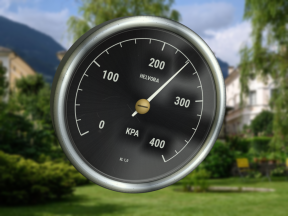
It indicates 240 kPa
